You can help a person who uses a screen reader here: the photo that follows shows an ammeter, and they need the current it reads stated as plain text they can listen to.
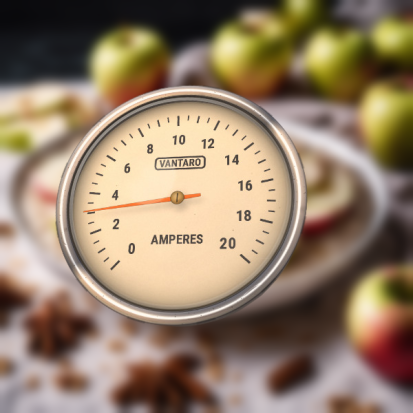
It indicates 3 A
